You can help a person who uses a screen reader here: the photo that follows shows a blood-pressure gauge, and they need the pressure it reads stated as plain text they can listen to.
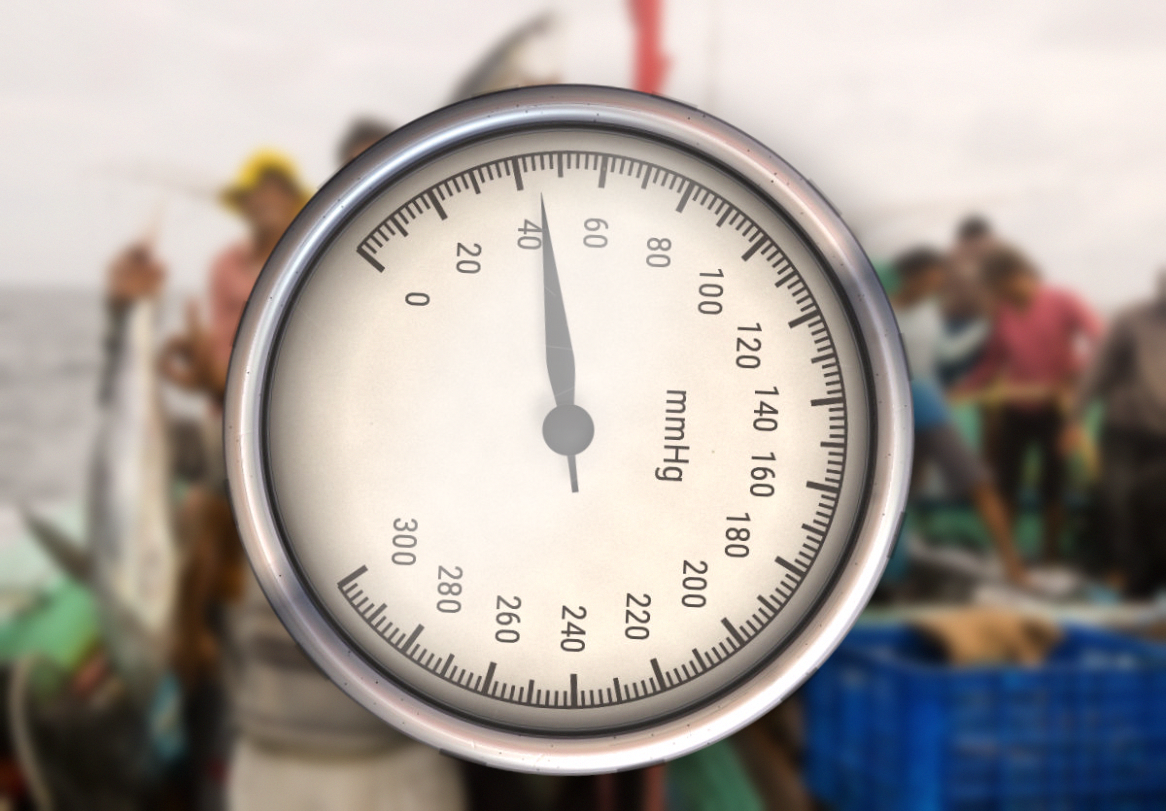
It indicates 45 mmHg
